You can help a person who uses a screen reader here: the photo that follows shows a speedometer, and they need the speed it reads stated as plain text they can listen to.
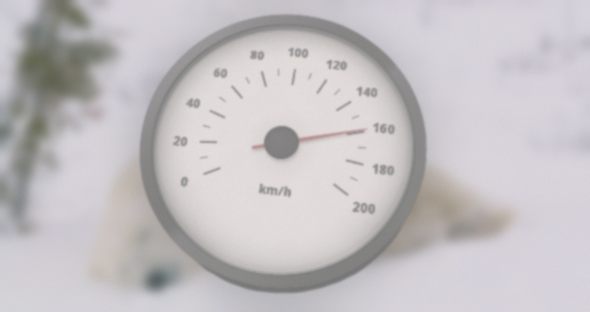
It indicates 160 km/h
